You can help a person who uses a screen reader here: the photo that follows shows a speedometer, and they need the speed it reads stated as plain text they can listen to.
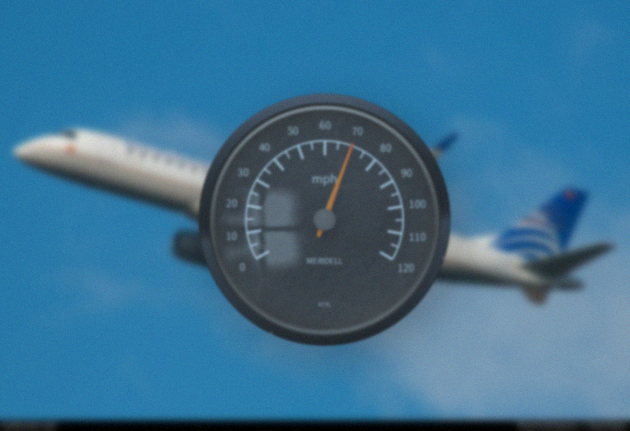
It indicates 70 mph
